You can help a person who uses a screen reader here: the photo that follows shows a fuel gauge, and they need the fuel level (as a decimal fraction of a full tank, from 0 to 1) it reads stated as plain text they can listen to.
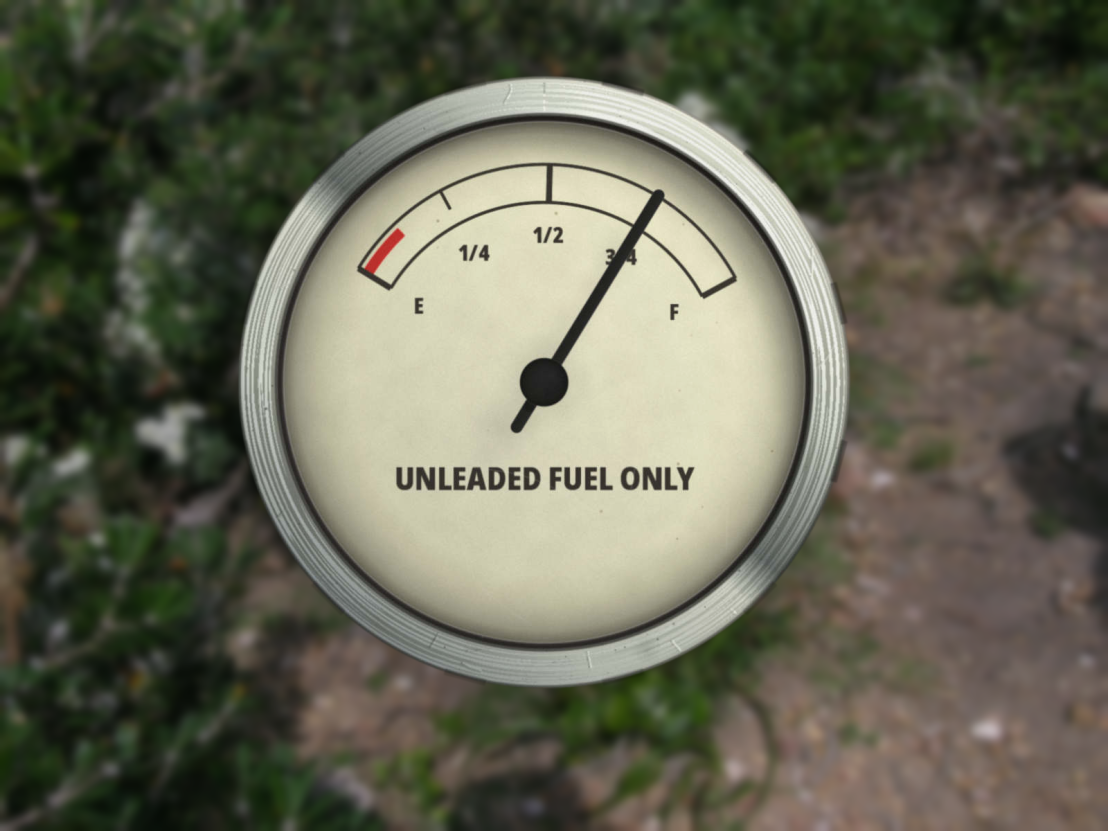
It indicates 0.75
